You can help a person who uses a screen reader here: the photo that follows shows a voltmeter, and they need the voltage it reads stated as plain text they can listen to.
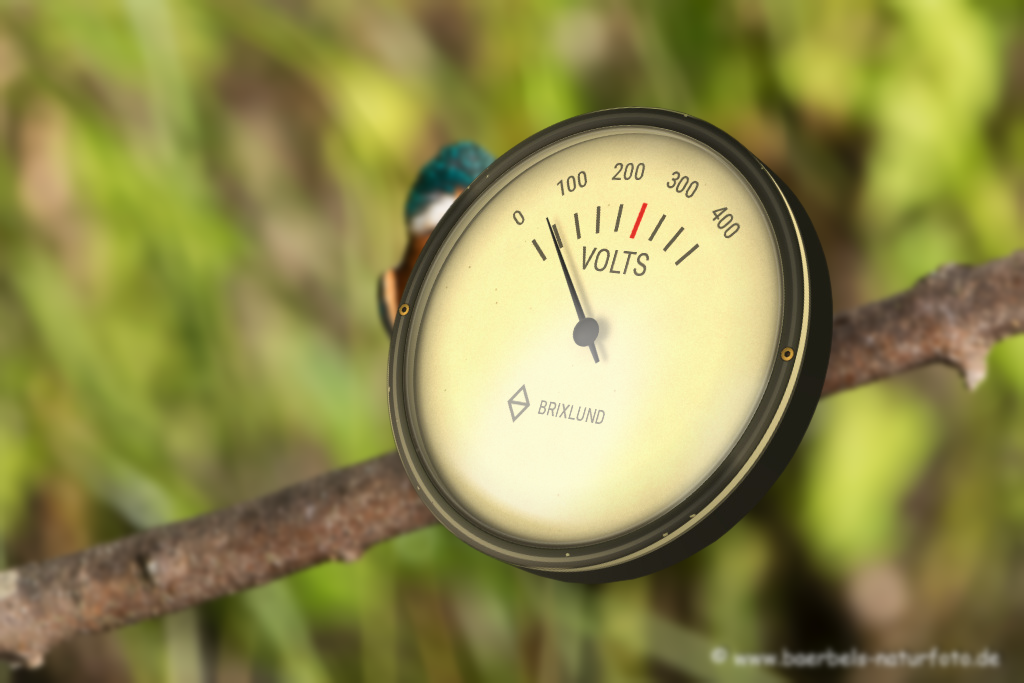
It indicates 50 V
